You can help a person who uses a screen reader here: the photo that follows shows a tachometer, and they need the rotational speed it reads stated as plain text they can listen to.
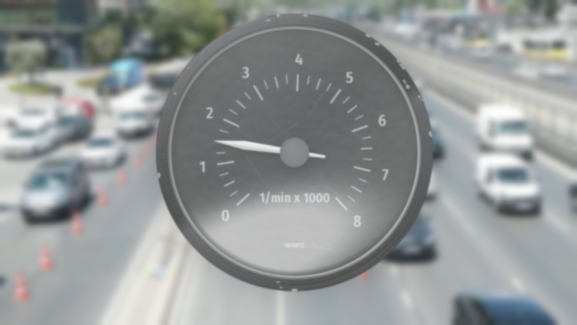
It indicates 1500 rpm
